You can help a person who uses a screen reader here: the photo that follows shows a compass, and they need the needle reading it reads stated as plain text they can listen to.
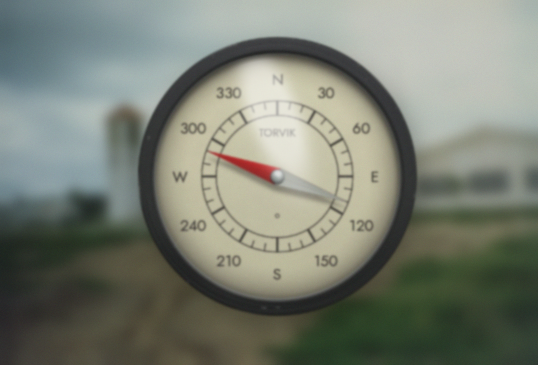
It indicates 290 °
